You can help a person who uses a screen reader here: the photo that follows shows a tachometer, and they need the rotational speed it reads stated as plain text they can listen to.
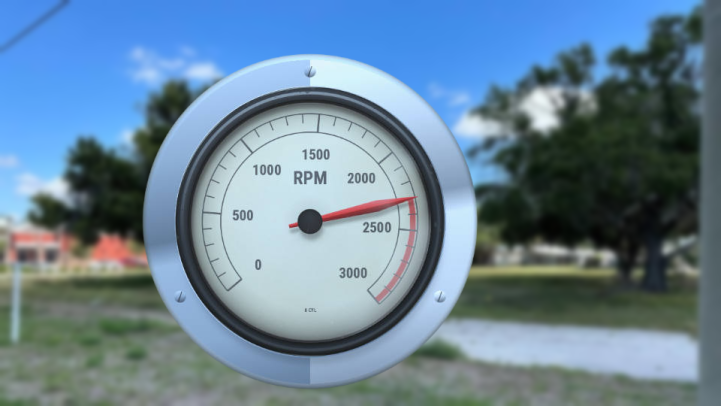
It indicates 2300 rpm
